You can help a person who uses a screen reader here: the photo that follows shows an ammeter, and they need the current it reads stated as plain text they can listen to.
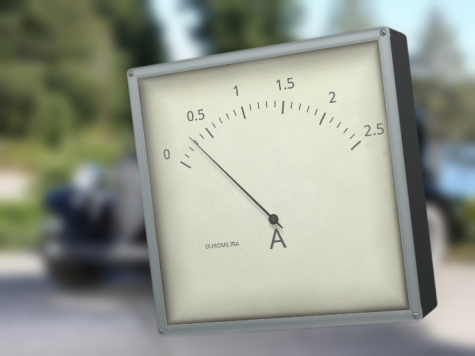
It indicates 0.3 A
